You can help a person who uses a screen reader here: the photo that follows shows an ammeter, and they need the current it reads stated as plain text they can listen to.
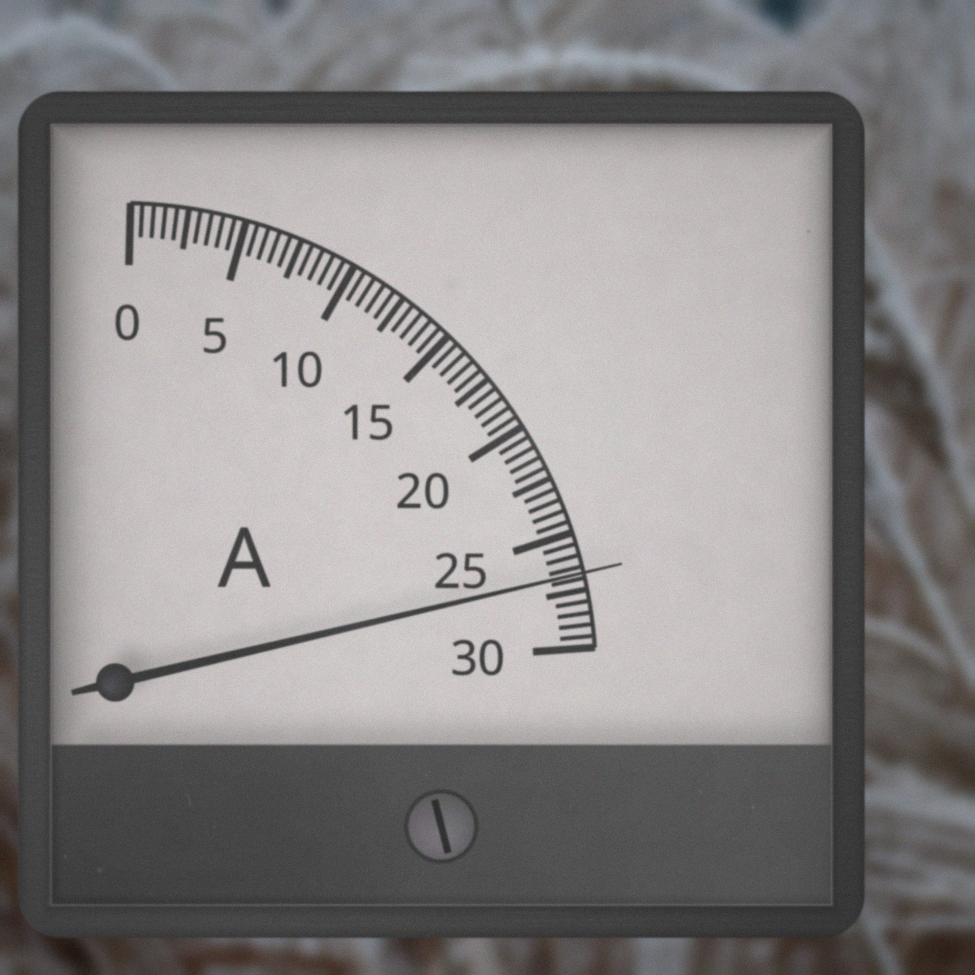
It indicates 26.75 A
